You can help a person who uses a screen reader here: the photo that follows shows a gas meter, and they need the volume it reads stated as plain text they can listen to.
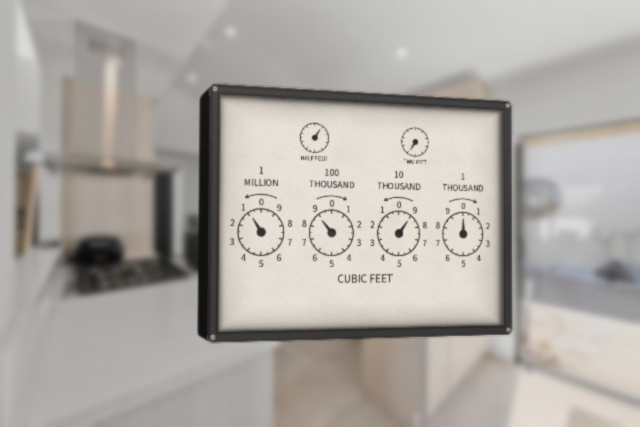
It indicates 89000 ft³
